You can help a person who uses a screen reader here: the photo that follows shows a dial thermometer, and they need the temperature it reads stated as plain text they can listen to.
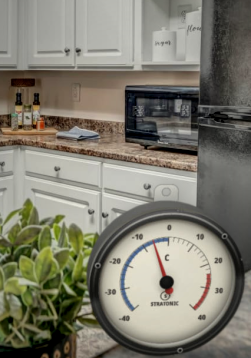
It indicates -6 °C
